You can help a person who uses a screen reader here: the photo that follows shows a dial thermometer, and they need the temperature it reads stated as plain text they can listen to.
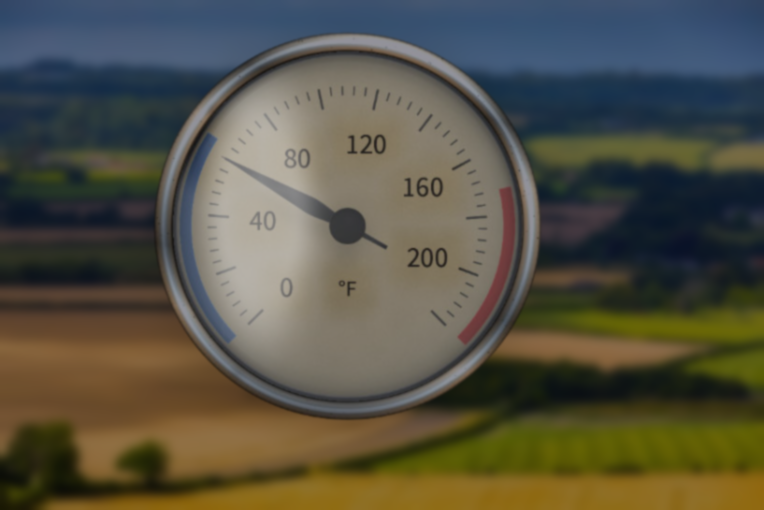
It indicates 60 °F
